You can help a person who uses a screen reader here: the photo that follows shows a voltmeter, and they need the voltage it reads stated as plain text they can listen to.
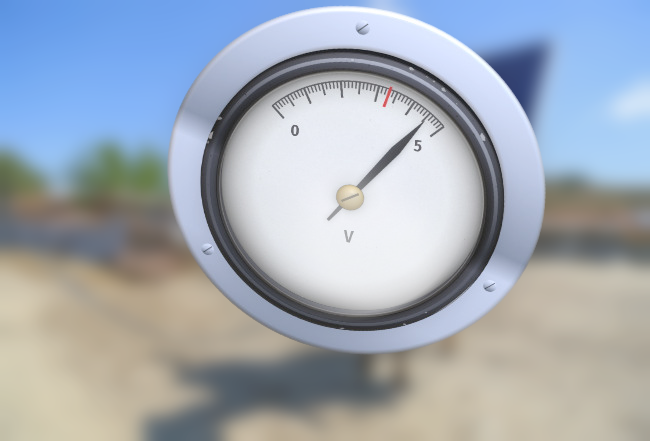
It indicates 4.5 V
